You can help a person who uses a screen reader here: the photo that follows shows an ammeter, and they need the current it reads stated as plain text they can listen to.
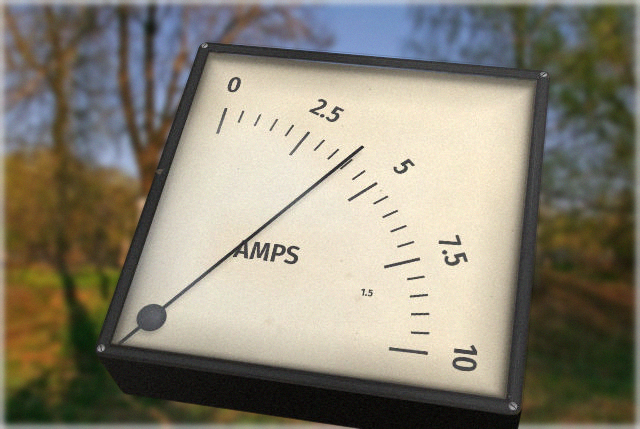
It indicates 4 A
